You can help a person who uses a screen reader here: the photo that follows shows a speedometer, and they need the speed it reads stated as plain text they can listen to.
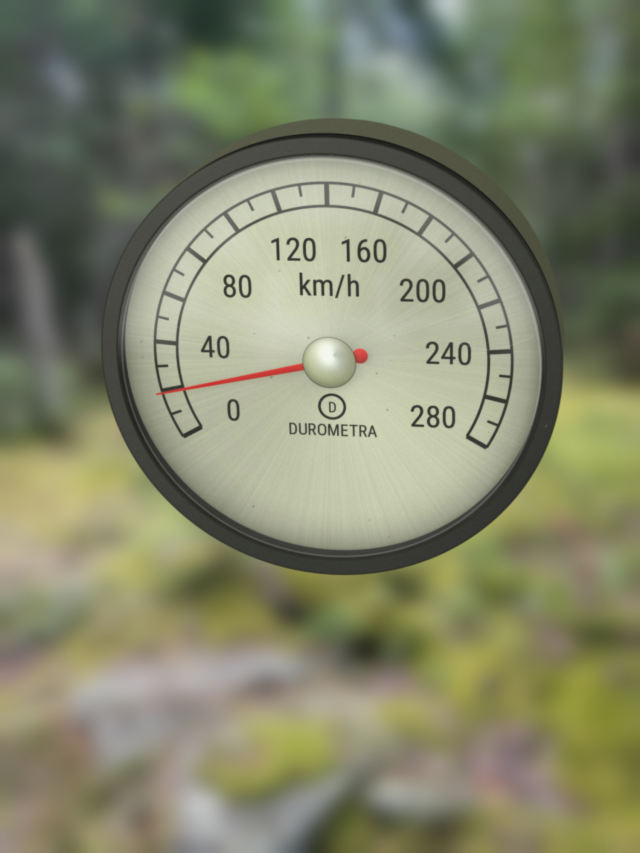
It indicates 20 km/h
